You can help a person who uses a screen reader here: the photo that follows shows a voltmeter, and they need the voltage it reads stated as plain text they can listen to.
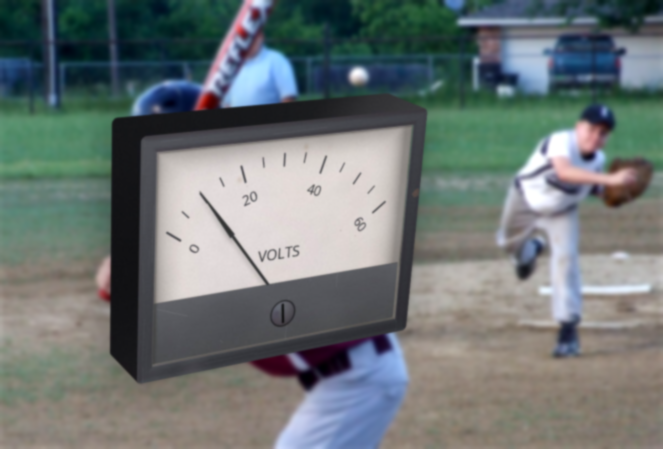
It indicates 10 V
